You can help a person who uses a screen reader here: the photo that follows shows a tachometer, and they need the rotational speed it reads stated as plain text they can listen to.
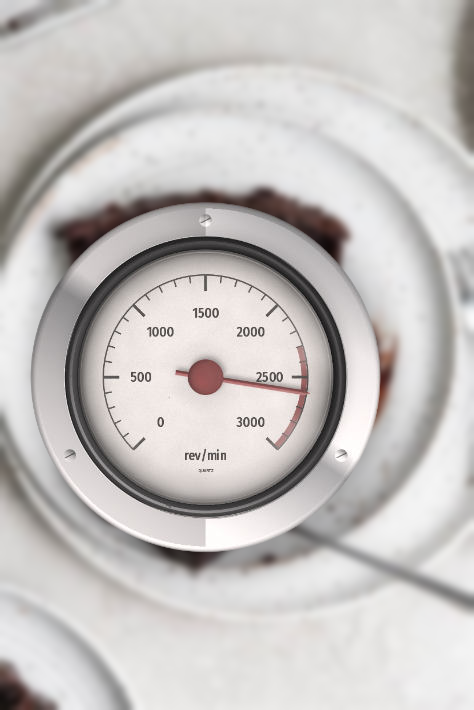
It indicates 2600 rpm
